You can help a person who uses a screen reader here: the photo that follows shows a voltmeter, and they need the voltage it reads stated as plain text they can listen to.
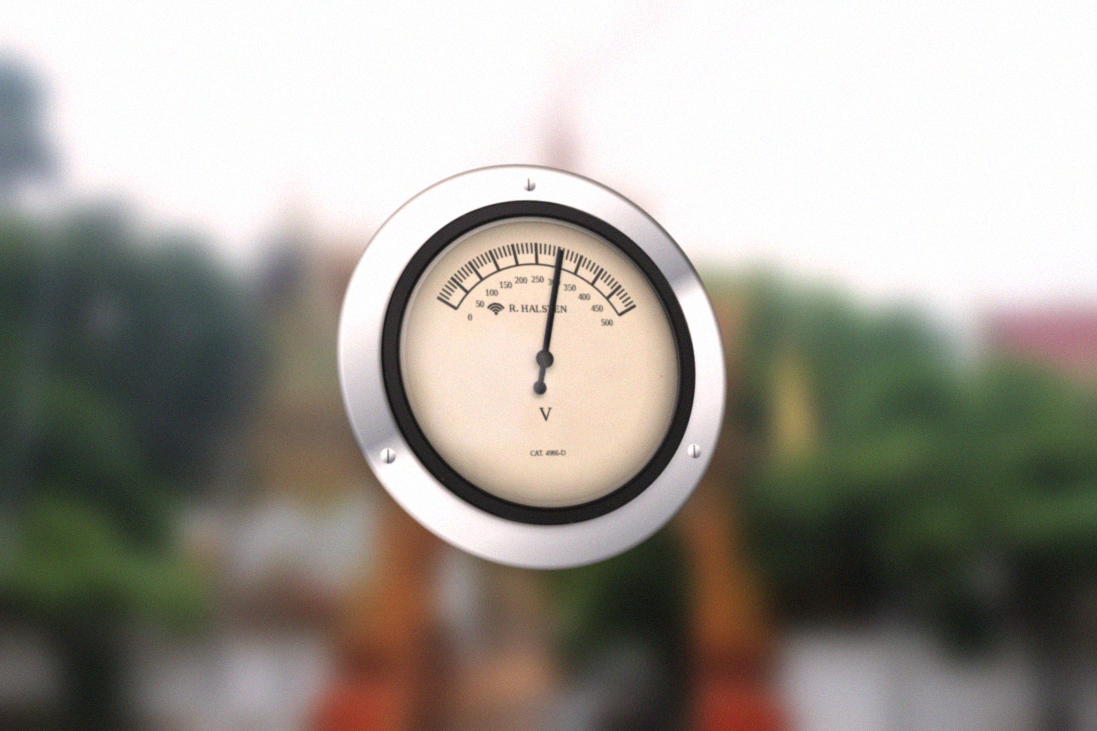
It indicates 300 V
